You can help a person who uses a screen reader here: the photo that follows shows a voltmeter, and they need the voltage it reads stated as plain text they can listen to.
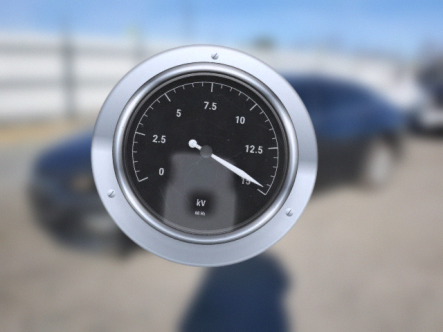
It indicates 14.75 kV
